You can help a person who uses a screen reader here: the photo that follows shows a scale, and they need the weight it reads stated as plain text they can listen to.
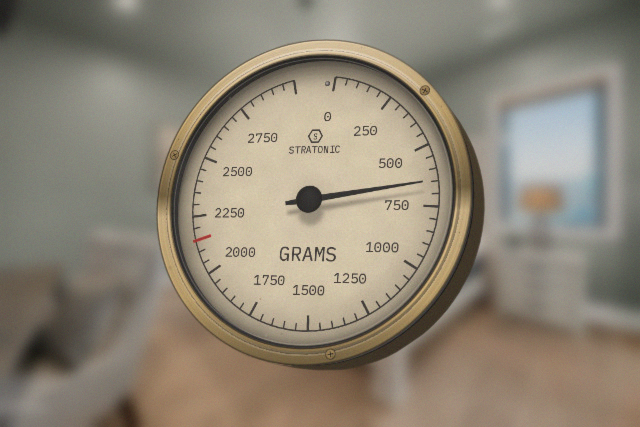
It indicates 650 g
